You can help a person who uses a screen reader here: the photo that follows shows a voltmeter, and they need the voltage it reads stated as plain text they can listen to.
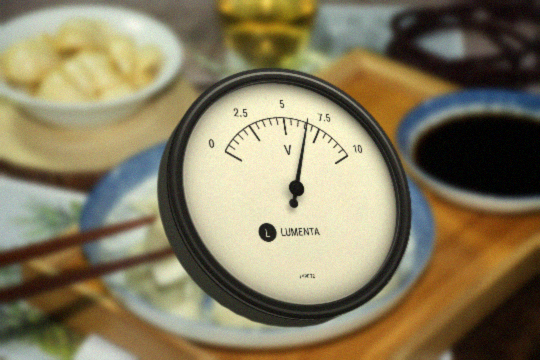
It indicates 6.5 V
